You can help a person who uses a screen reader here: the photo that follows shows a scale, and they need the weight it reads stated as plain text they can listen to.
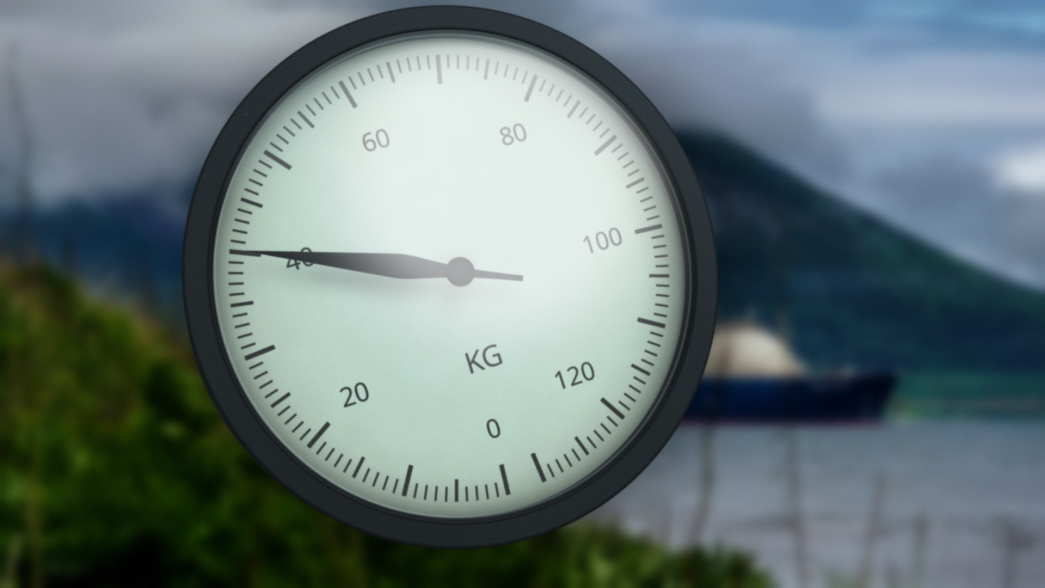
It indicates 40 kg
